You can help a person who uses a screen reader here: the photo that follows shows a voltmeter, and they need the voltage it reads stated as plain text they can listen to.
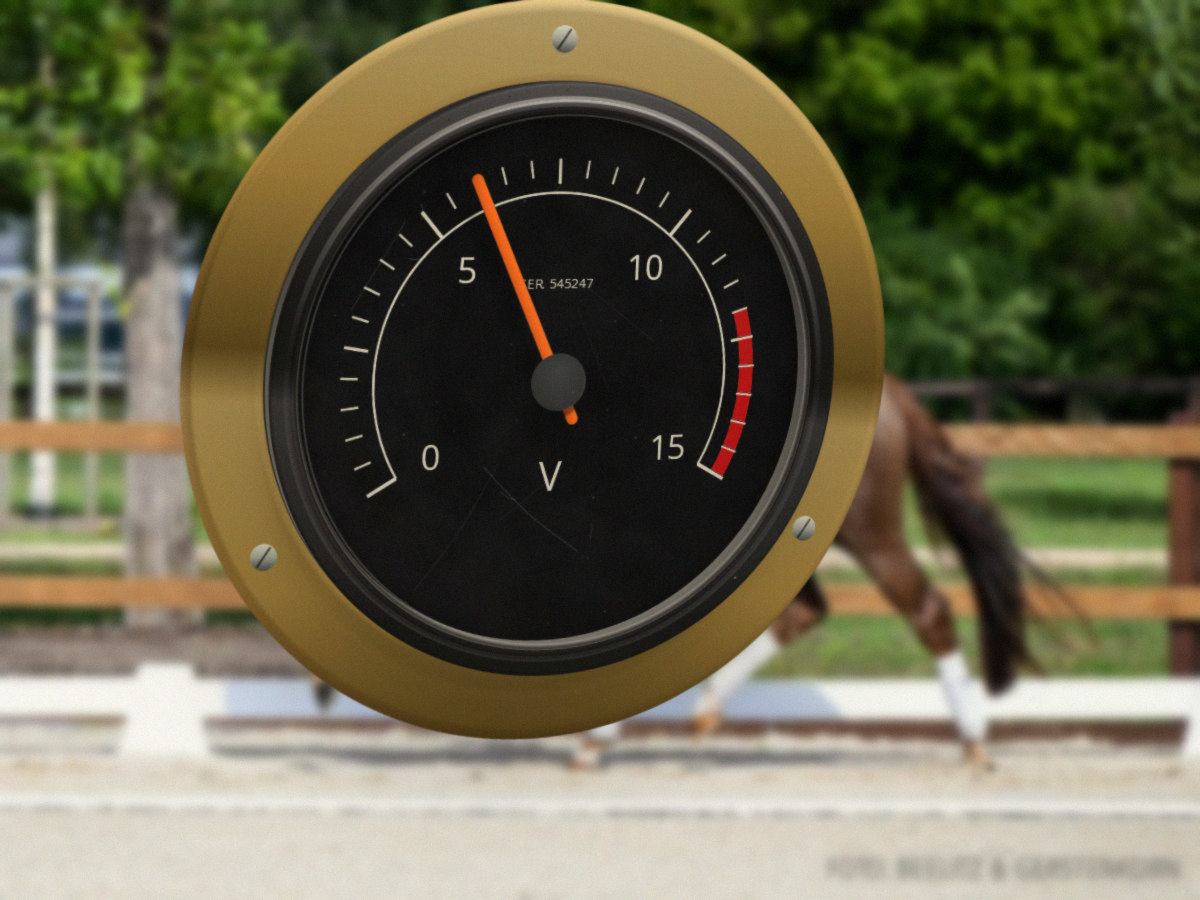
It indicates 6 V
